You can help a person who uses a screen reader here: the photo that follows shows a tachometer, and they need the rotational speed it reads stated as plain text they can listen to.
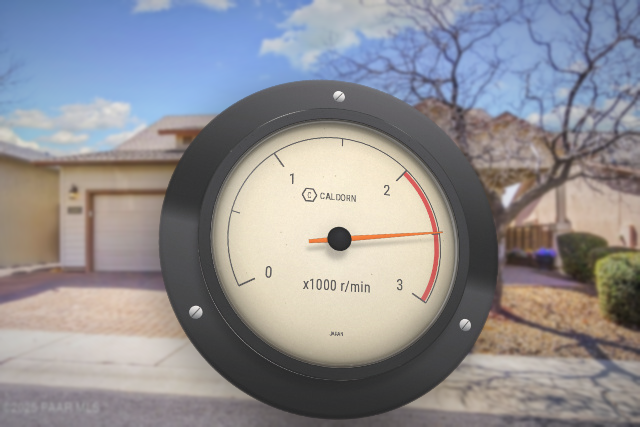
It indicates 2500 rpm
